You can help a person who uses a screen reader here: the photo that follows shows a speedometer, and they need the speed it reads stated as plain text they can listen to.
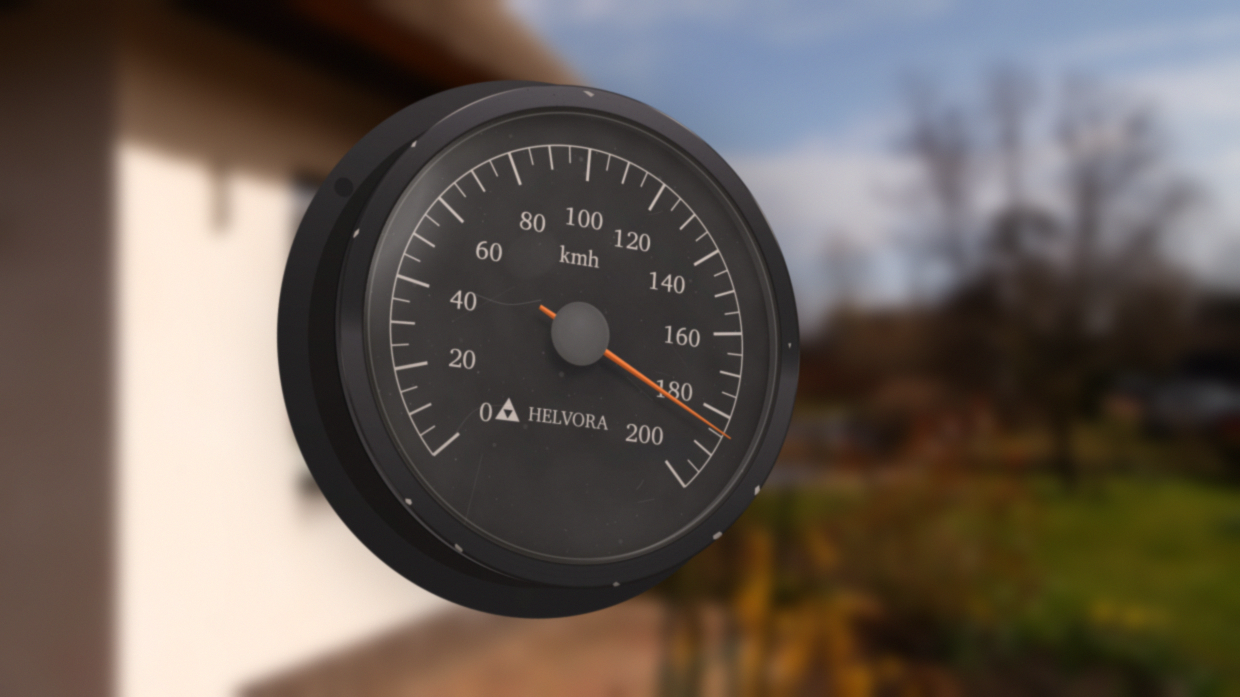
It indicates 185 km/h
